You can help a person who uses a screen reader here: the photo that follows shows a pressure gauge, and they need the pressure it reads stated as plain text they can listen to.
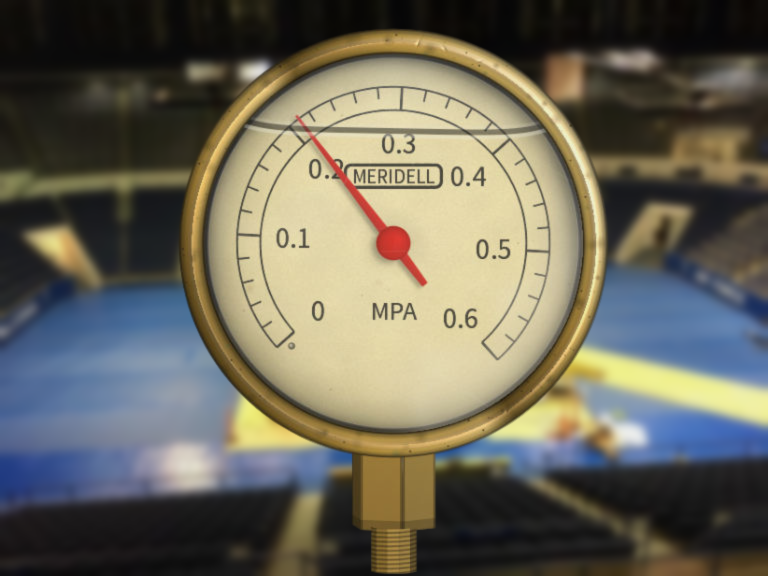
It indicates 0.21 MPa
